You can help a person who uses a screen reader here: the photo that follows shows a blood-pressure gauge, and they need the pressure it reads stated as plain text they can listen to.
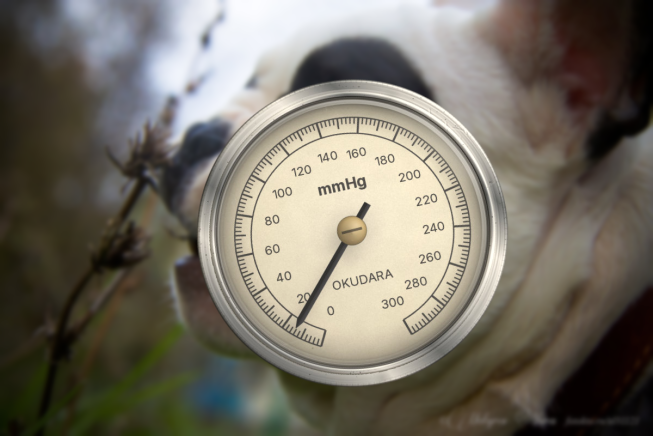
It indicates 14 mmHg
